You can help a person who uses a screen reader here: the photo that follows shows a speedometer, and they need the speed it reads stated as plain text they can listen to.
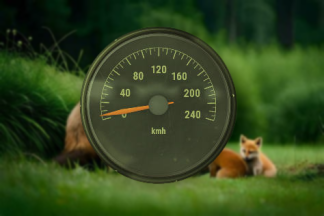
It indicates 5 km/h
